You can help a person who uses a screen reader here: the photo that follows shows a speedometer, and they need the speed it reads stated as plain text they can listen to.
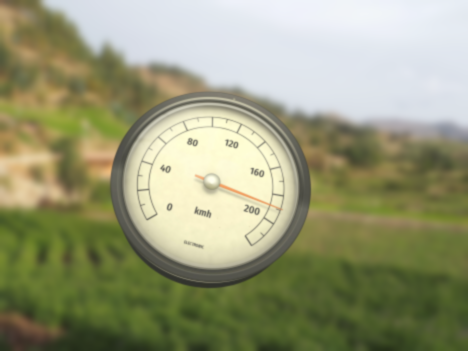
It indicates 190 km/h
